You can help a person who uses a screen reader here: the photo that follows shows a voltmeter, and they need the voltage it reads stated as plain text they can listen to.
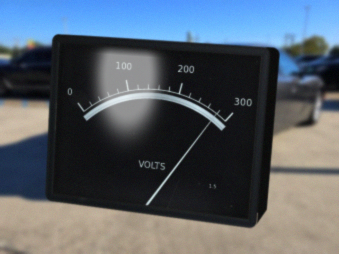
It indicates 280 V
